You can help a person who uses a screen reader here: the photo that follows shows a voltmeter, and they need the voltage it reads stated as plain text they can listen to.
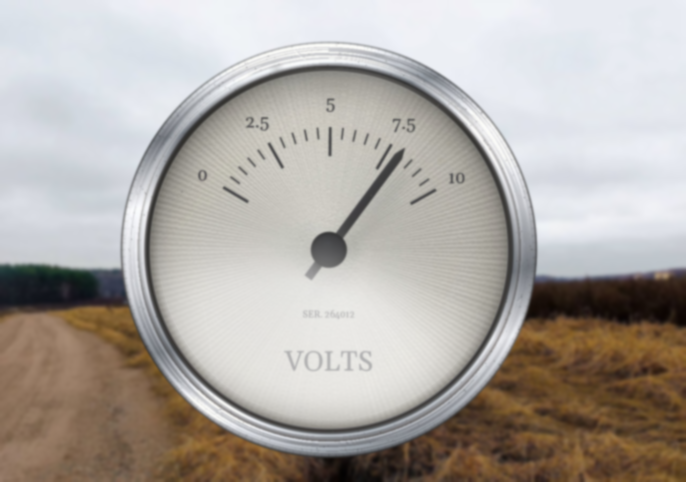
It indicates 8 V
